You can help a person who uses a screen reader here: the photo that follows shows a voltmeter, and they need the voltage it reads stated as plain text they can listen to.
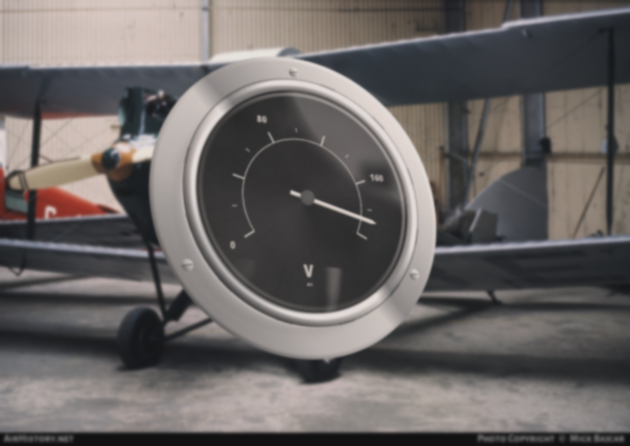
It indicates 190 V
